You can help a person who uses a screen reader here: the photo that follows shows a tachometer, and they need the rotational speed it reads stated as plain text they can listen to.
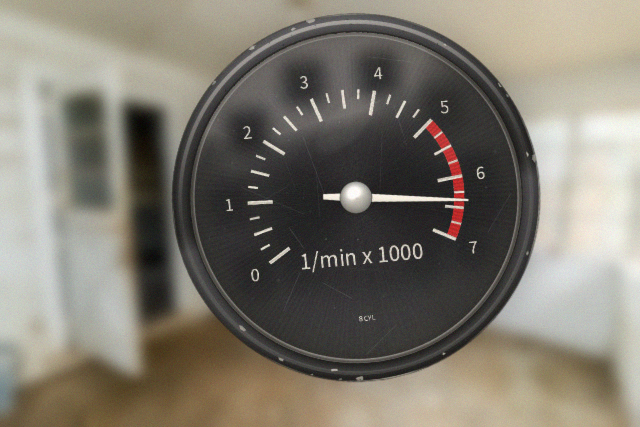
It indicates 6375 rpm
